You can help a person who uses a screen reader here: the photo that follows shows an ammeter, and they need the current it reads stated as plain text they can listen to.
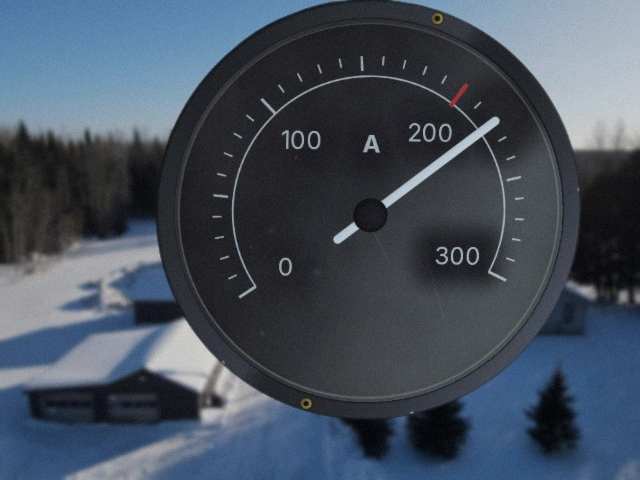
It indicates 220 A
